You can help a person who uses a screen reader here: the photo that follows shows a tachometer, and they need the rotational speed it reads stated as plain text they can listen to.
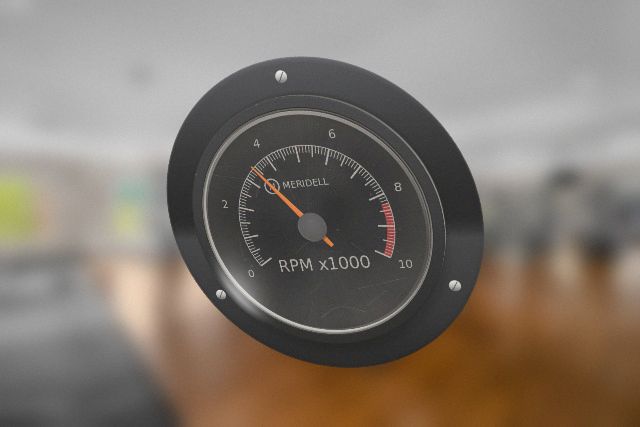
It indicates 3500 rpm
